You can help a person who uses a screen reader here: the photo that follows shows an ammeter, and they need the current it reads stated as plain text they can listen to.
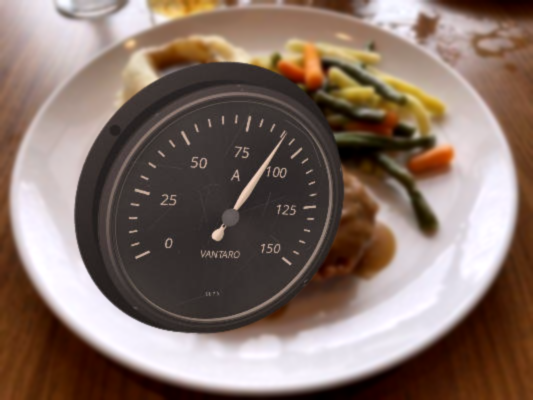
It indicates 90 A
